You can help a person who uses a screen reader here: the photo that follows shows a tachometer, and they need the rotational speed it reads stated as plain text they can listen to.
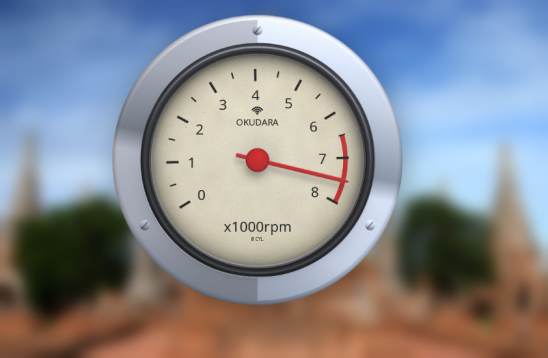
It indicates 7500 rpm
